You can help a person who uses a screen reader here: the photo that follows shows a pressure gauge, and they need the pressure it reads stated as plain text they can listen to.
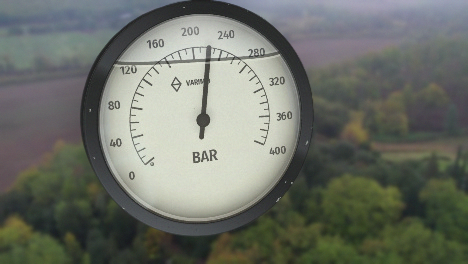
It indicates 220 bar
